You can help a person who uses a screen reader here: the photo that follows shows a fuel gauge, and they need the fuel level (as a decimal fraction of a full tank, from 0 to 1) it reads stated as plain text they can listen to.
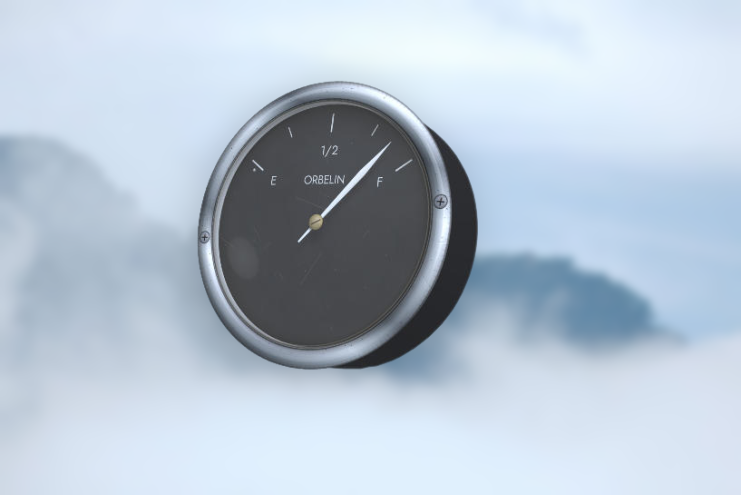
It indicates 0.875
